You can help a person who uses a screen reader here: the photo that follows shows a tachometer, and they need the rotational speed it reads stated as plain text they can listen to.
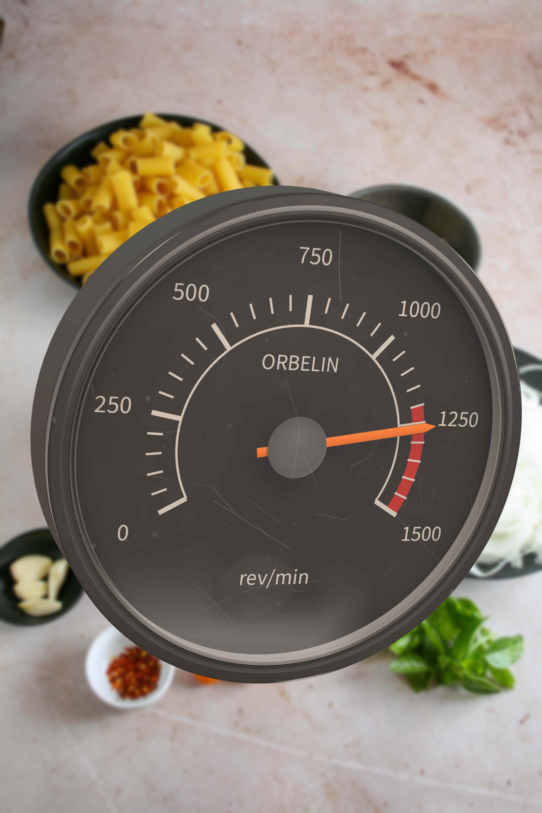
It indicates 1250 rpm
